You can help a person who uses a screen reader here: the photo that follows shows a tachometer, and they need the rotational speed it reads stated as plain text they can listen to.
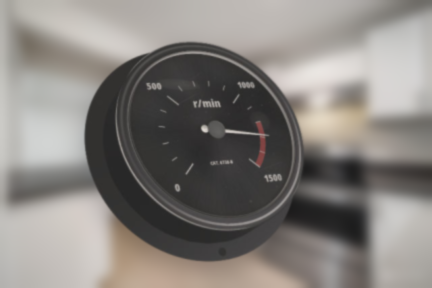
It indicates 1300 rpm
